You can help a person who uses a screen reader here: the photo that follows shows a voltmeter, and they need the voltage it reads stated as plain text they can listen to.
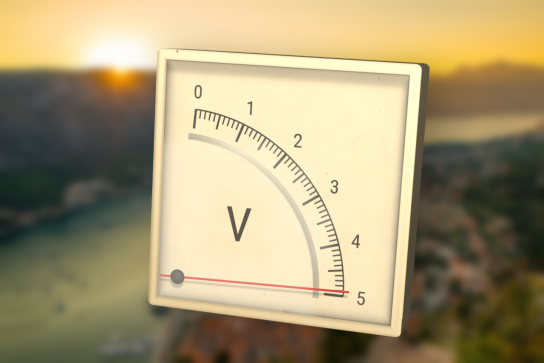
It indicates 4.9 V
